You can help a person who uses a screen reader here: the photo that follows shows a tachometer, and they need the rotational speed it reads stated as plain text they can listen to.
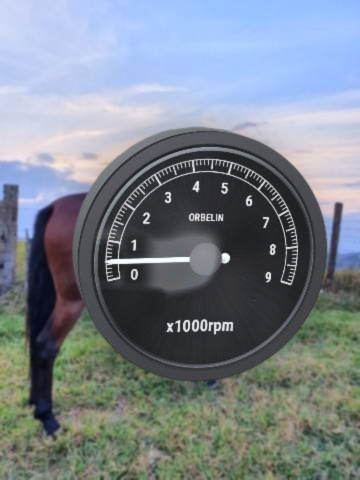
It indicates 500 rpm
